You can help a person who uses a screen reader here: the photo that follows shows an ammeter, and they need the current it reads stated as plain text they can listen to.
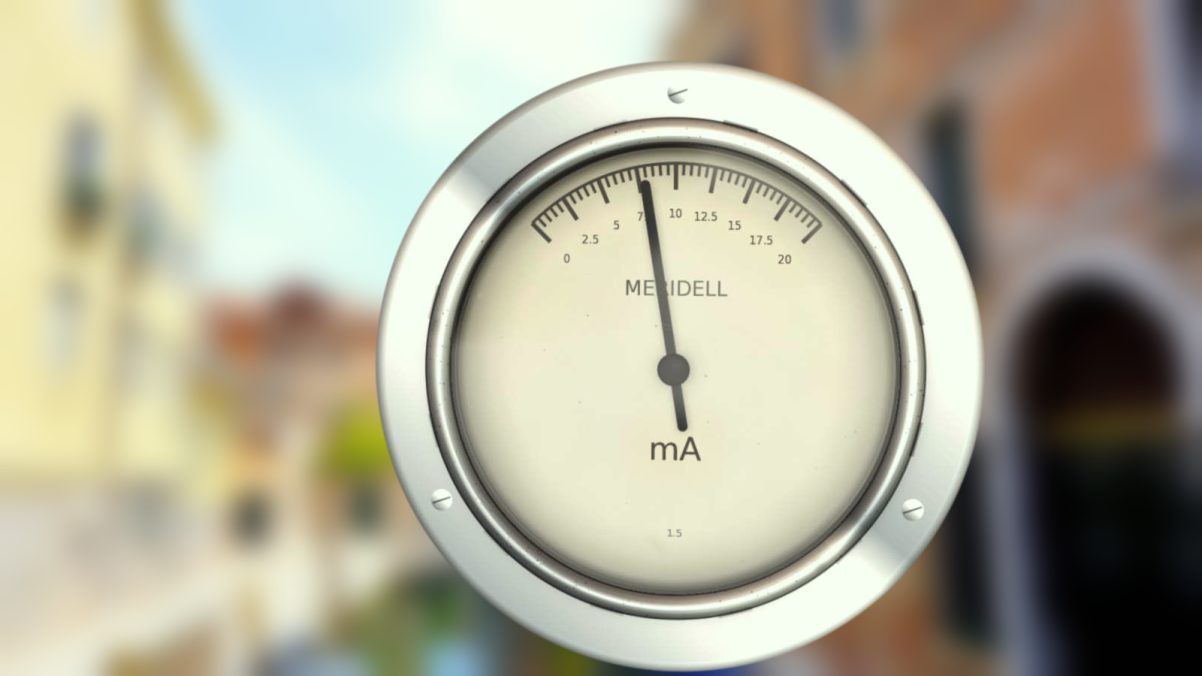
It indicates 8 mA
